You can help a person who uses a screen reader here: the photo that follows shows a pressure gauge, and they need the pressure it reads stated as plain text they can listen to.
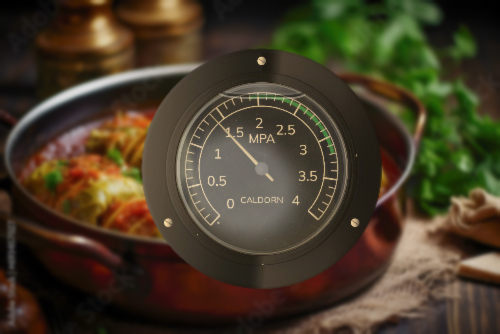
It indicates 1.4 MPa
